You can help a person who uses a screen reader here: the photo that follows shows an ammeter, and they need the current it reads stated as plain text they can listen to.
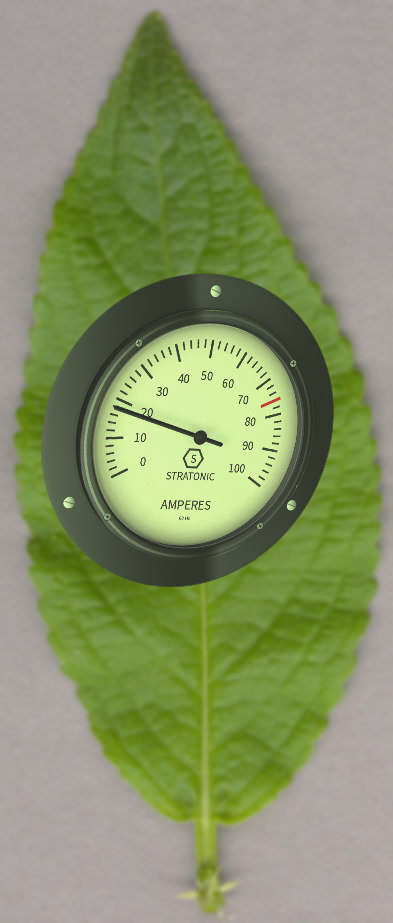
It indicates 18 A
